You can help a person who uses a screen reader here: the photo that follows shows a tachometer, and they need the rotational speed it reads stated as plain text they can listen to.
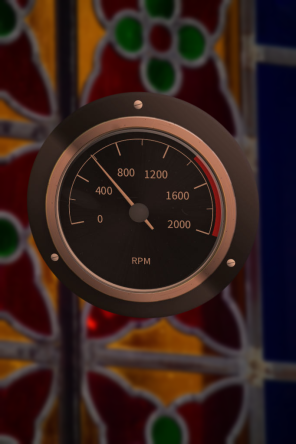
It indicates 600 rpm
